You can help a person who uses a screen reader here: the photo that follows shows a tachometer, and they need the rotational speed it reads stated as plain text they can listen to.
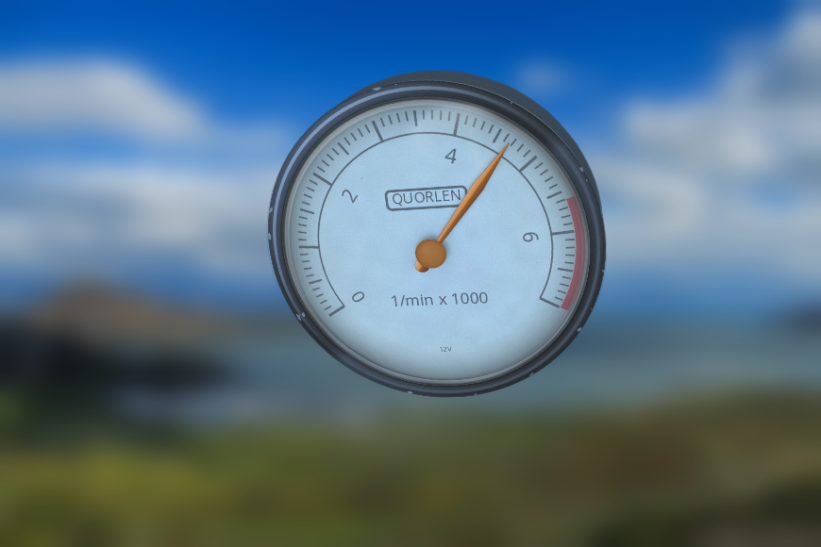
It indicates 4650 rpm
